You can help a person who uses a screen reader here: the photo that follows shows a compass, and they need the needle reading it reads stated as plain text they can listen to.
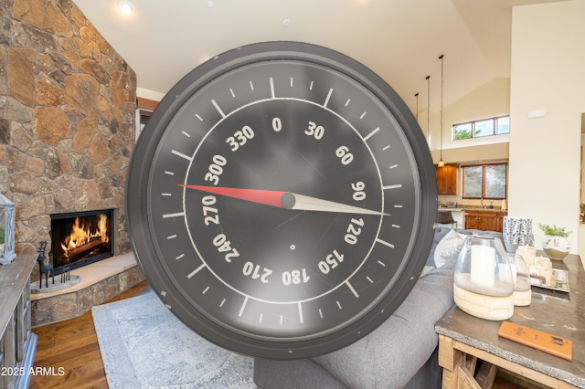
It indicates 285 °
